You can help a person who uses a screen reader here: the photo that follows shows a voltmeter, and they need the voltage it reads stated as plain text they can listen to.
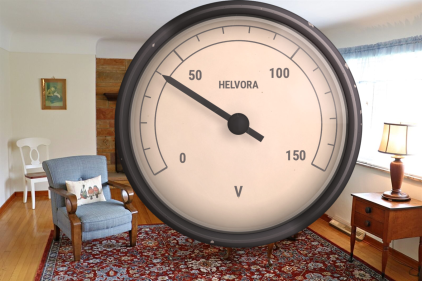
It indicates 40 V
